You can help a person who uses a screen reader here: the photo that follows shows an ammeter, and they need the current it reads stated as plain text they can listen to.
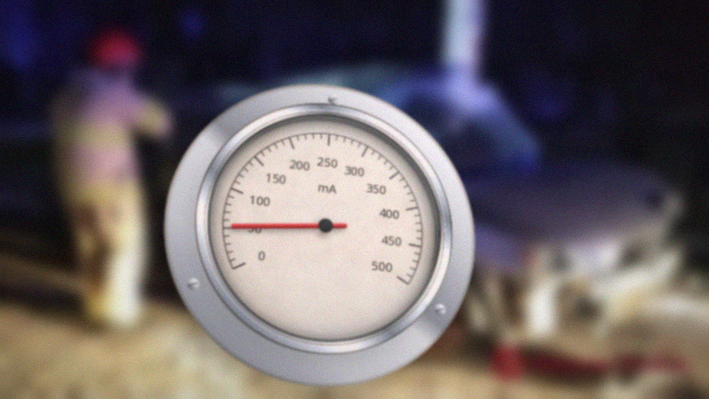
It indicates 50 mA
